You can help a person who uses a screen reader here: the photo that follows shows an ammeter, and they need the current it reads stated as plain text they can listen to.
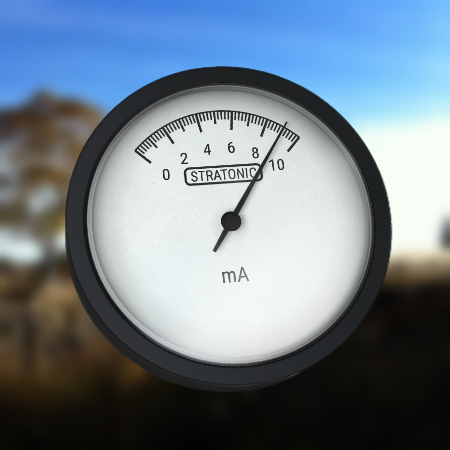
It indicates 9 mA
